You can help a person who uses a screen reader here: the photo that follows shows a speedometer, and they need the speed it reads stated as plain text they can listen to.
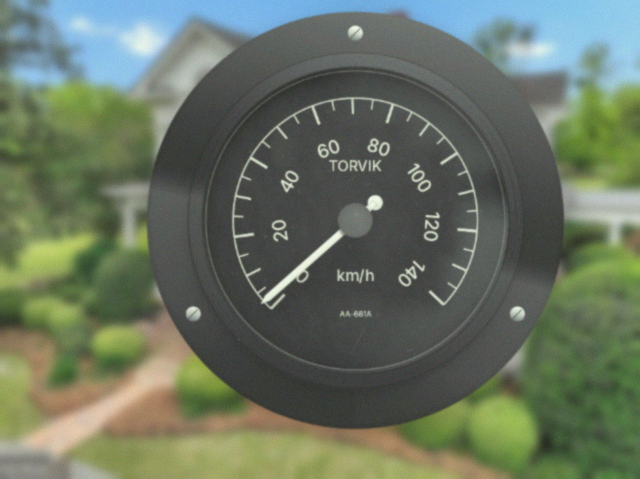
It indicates 2.5 km/h
